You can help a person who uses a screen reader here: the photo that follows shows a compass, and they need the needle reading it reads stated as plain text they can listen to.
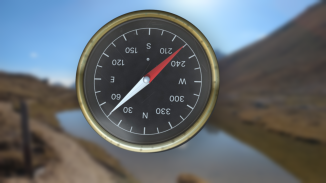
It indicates 225 °
